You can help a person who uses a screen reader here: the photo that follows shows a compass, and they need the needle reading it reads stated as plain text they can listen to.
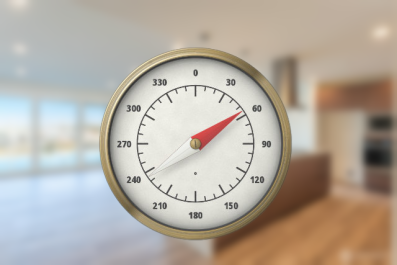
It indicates 55 °
